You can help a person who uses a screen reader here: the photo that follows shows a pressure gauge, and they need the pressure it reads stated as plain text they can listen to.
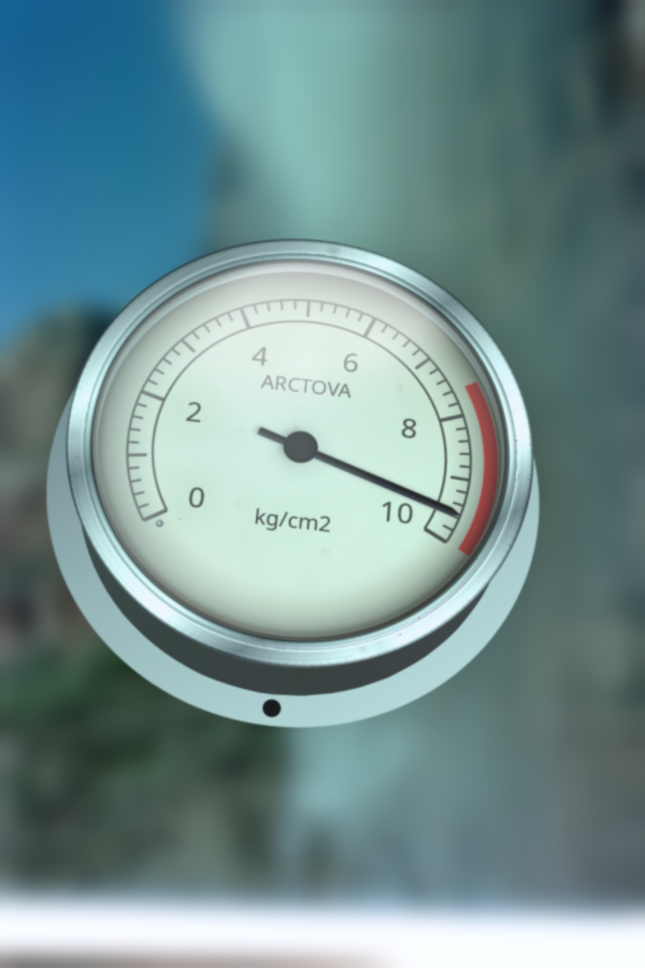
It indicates 9.6 kg/cm²
